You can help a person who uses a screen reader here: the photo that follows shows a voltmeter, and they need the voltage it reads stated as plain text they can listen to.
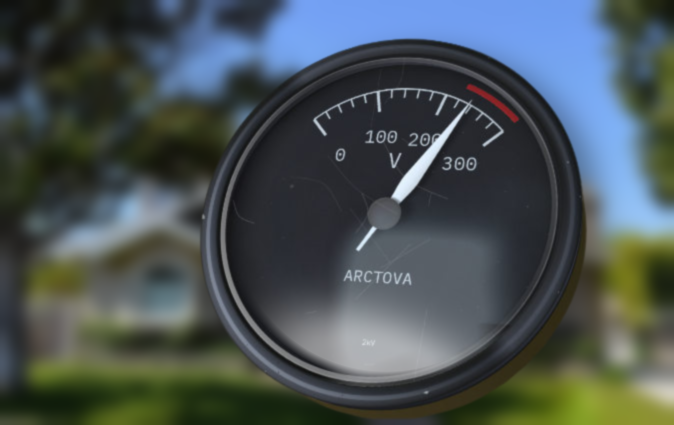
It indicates 240 V
